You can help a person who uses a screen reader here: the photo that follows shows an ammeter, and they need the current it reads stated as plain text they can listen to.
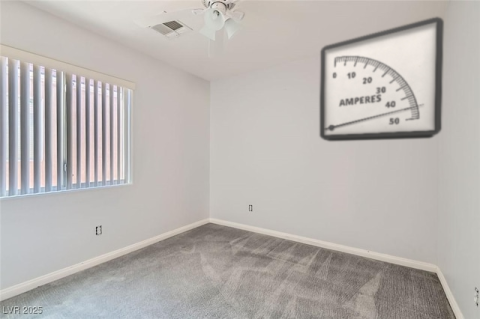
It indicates 45 A
